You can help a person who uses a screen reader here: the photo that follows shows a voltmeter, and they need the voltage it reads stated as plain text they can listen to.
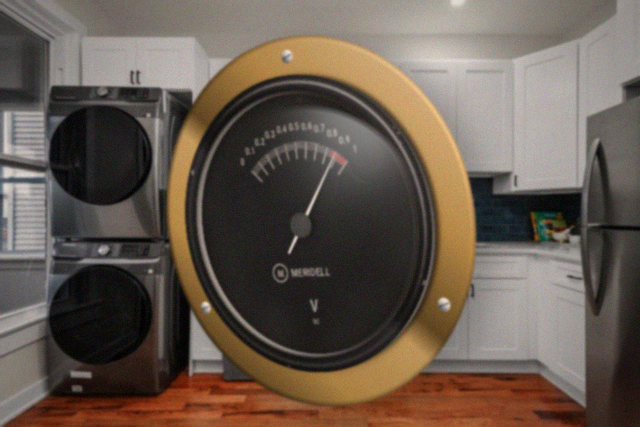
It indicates 0.9 V
